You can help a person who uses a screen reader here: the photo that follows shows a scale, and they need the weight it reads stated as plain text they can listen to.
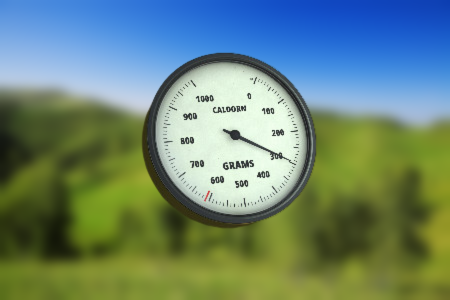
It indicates 300 g
